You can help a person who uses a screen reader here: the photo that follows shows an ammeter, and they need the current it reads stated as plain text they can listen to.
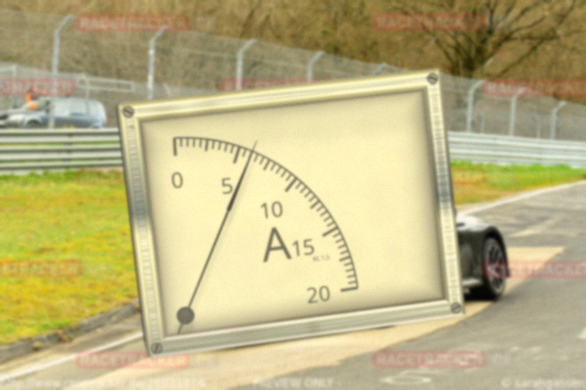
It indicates 6 A
